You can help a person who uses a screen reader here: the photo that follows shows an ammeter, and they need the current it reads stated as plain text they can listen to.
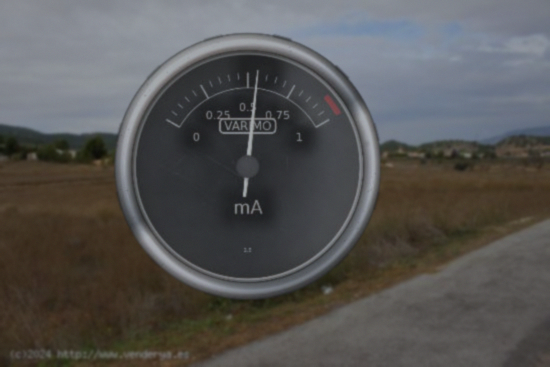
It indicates 0.55 mA
